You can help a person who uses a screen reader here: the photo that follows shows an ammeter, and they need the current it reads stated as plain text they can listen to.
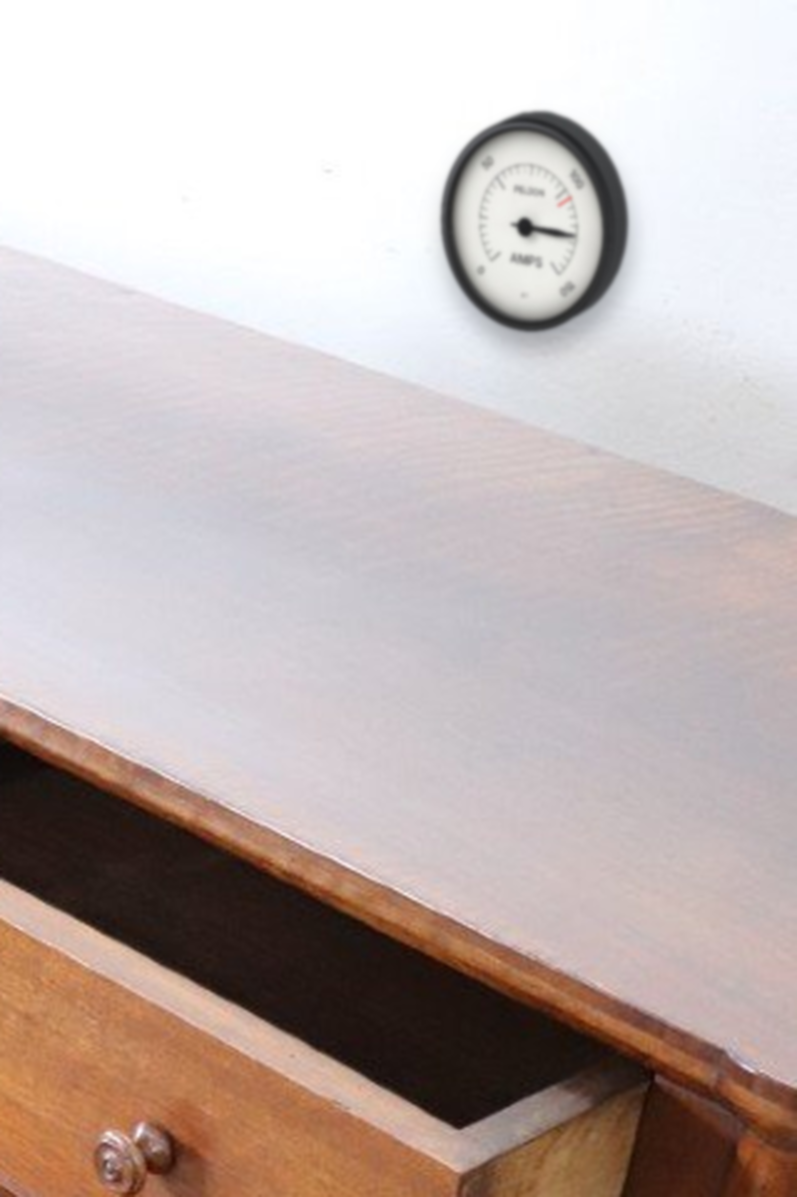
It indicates 125 A
